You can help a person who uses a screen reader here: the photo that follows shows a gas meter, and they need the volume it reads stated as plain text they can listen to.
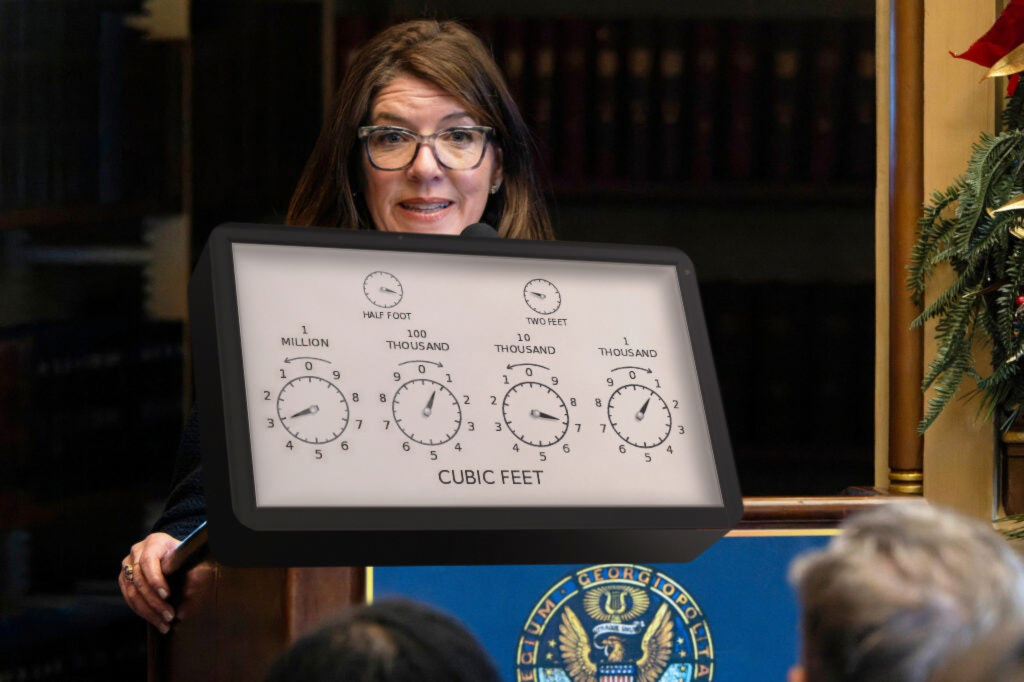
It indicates 307100 ft³
